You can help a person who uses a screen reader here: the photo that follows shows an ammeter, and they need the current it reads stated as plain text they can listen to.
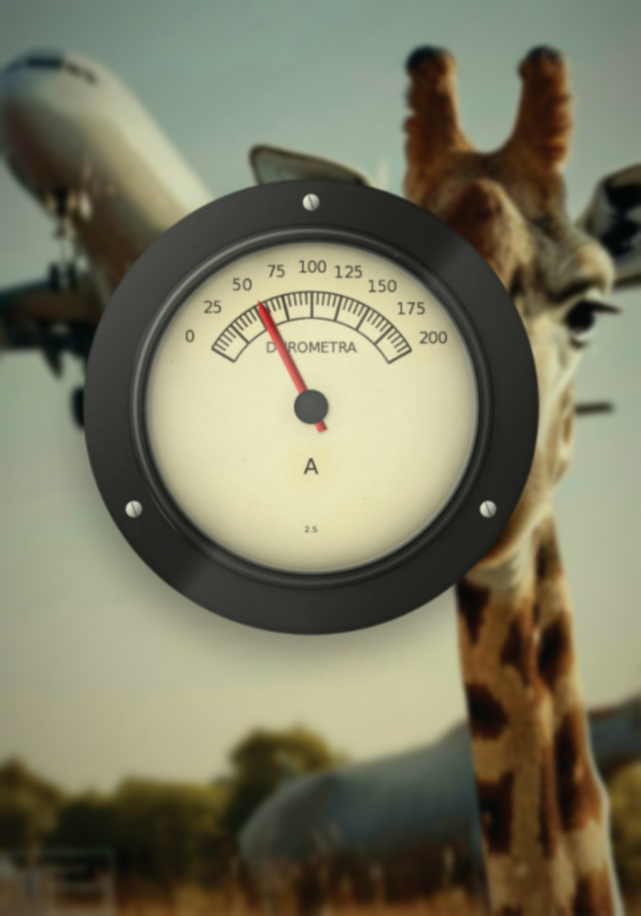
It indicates 55 A
